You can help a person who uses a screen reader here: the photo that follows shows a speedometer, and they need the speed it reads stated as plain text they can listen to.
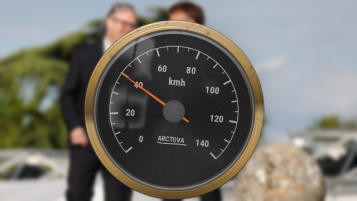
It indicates 40 km/h
